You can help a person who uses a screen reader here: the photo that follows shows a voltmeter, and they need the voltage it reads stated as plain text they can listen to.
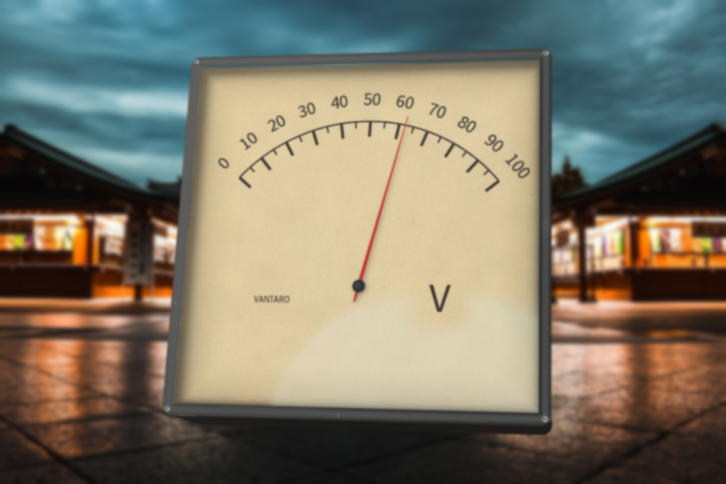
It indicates 62.5 V
